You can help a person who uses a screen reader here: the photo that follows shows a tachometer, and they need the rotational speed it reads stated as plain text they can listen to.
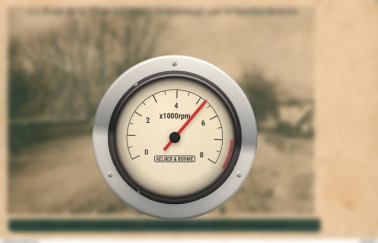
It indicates 5250 rpm
